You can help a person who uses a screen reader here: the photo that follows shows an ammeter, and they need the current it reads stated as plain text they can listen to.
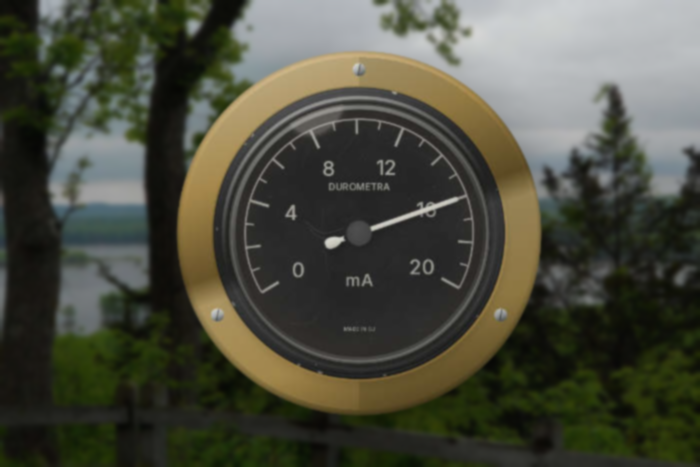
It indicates 16 mA
